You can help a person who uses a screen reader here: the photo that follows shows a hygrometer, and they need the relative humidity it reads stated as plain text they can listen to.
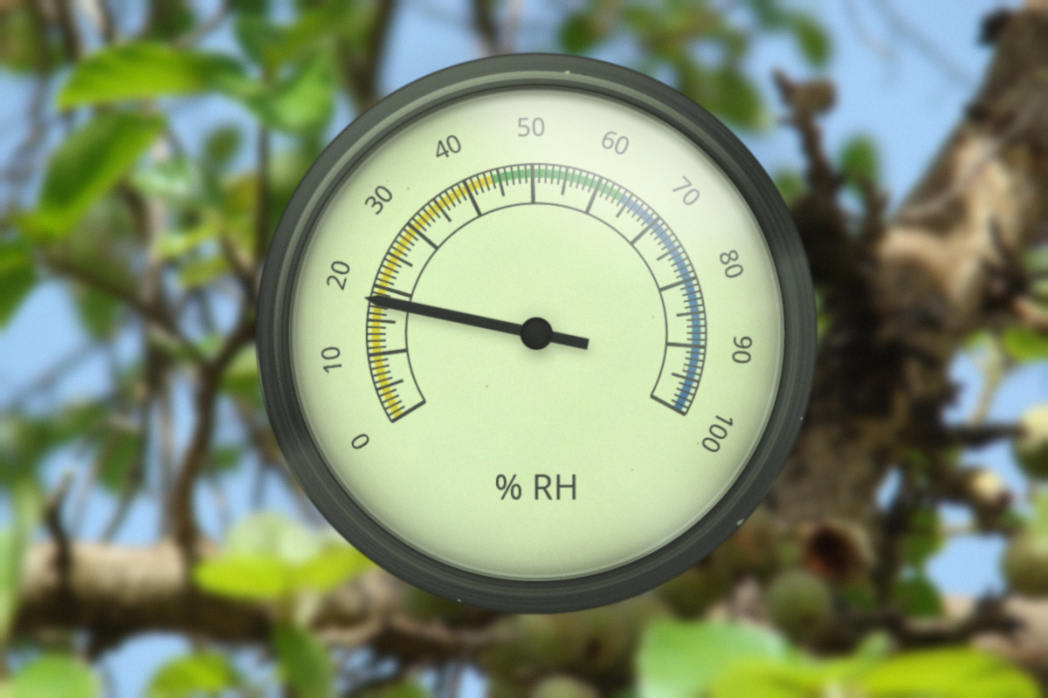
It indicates 18 %
